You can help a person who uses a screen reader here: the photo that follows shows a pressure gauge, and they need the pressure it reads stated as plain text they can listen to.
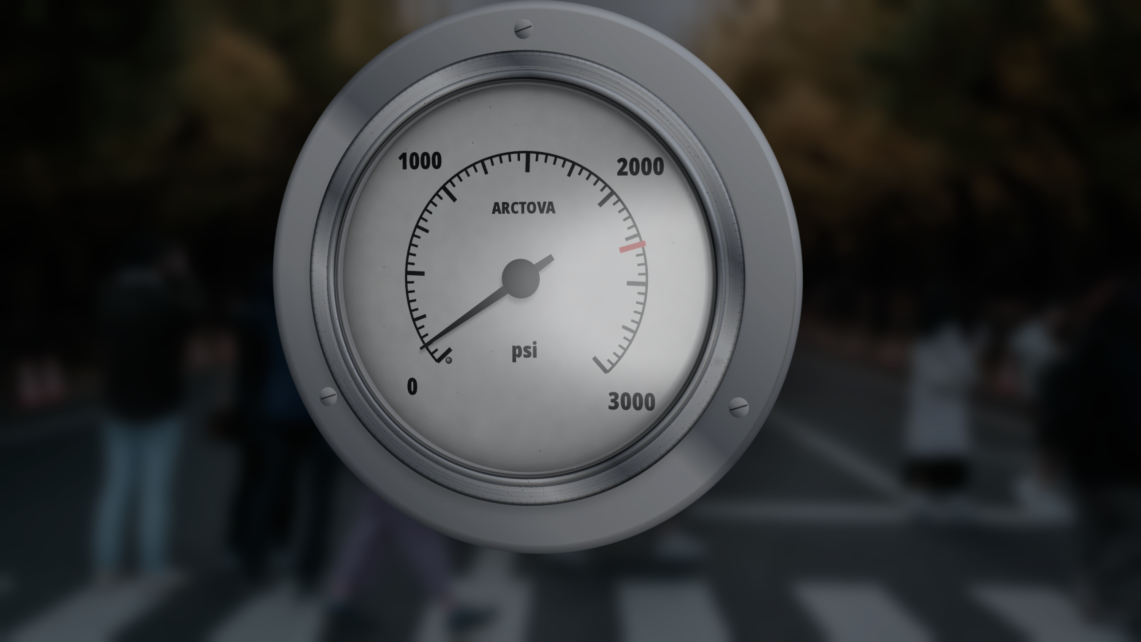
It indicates 100 psi
